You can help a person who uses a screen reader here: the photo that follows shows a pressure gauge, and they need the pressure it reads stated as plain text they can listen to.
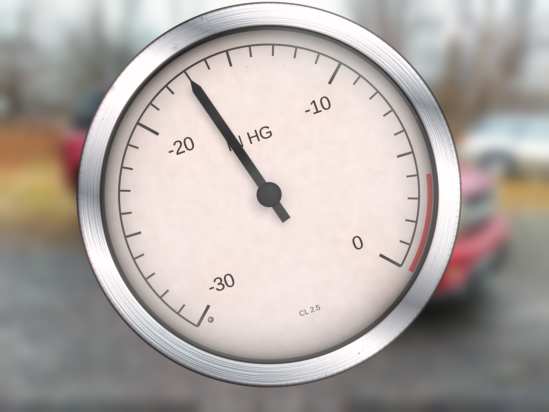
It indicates -17 inHg
